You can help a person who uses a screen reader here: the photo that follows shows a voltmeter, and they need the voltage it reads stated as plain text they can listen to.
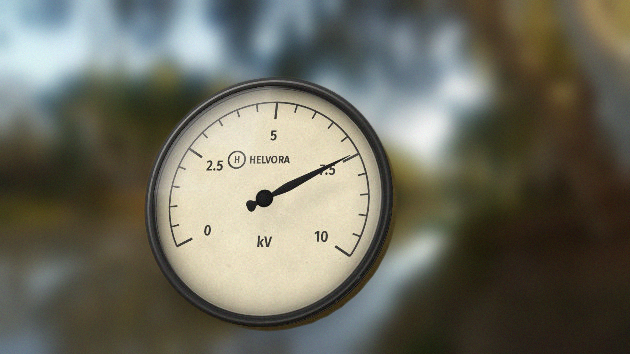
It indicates 7.5 kV
